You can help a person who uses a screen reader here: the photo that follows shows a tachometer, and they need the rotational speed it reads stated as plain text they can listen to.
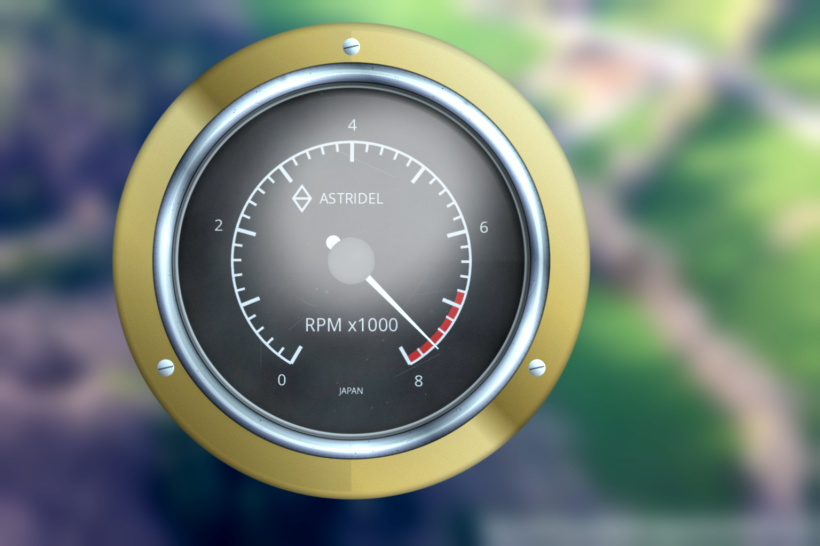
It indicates 7600 rpm
